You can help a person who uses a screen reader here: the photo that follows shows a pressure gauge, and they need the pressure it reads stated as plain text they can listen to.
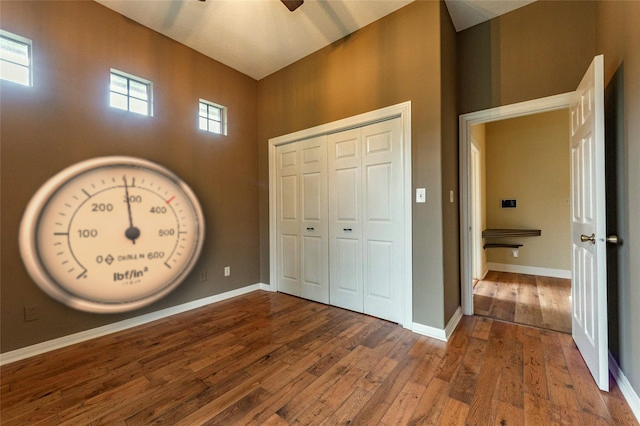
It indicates 280 psi
